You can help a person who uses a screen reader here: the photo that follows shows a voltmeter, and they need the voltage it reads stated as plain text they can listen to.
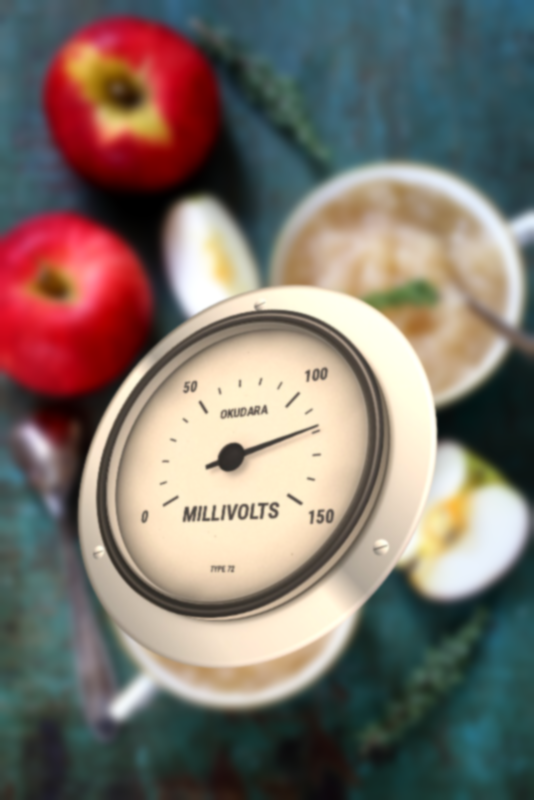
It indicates 120 mV
